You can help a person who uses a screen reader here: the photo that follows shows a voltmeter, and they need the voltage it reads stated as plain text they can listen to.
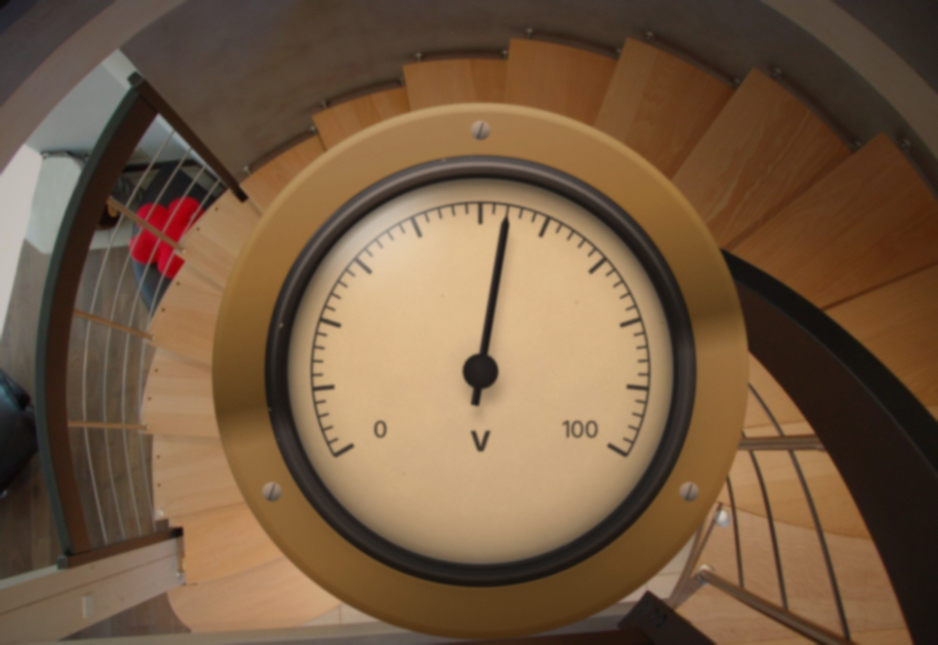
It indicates 54 V
